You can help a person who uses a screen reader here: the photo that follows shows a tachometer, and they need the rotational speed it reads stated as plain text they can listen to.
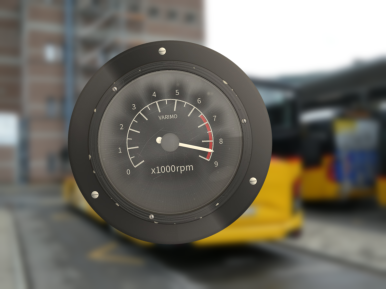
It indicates 8500 rpm
